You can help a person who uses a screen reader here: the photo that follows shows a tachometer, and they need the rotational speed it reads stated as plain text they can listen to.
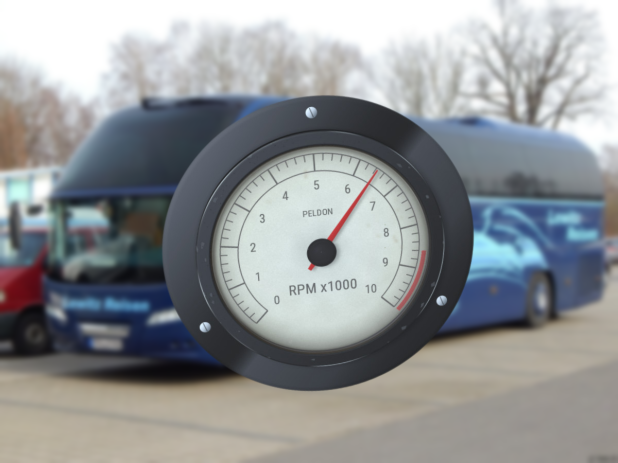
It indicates 6400 rpm
